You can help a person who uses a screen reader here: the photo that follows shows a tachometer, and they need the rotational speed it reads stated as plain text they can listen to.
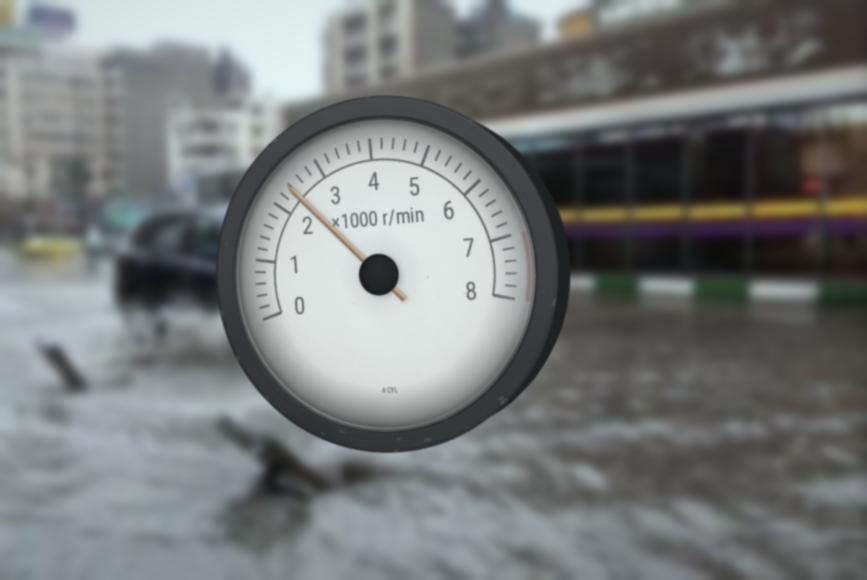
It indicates 2400 rpm
